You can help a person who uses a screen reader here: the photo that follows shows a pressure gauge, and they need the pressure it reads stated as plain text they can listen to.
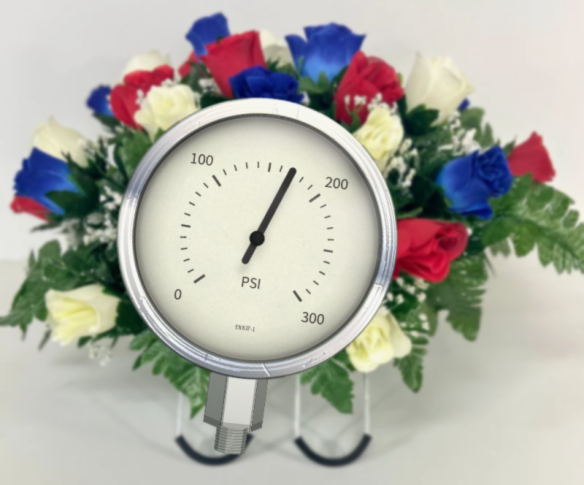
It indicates 170 psi
